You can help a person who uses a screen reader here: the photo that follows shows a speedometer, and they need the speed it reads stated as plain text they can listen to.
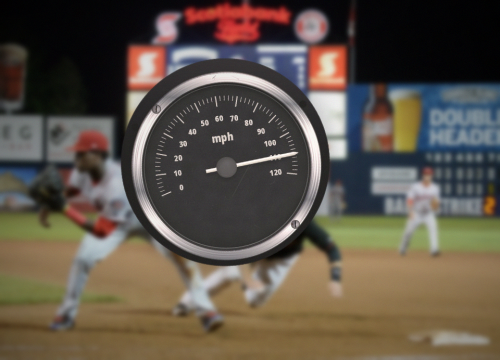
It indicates 110 mph
